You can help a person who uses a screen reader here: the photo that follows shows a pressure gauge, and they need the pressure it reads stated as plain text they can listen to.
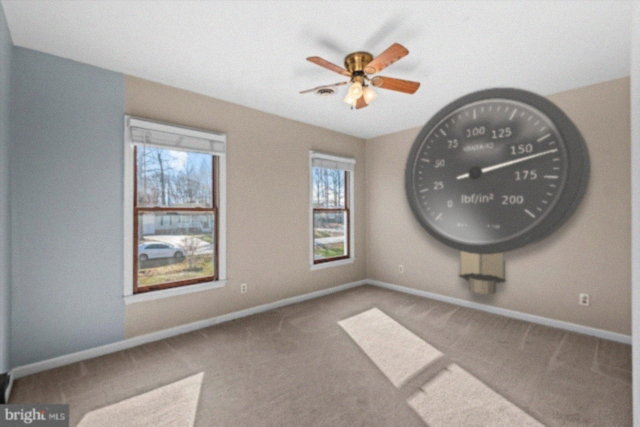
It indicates 160 psi
